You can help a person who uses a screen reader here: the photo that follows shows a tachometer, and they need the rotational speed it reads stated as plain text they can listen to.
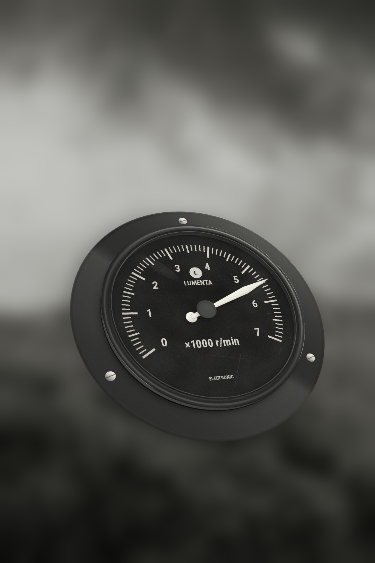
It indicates 5500 rpm
